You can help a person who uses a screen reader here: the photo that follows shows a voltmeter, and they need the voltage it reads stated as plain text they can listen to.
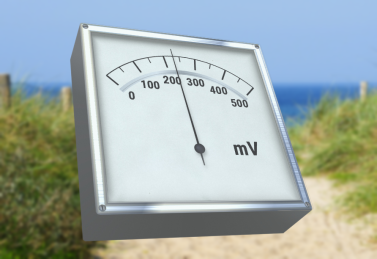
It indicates 225 mV
